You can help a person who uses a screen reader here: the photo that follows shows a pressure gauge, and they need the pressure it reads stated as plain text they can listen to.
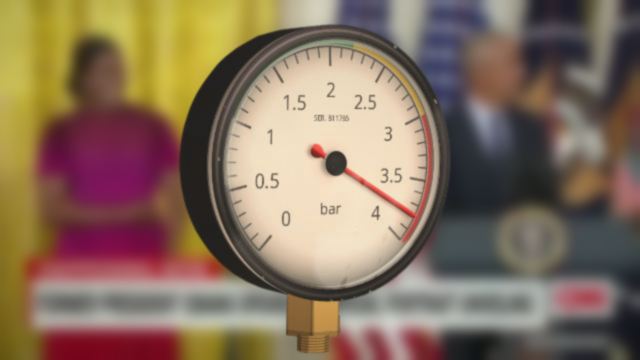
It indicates 3.8 bar
